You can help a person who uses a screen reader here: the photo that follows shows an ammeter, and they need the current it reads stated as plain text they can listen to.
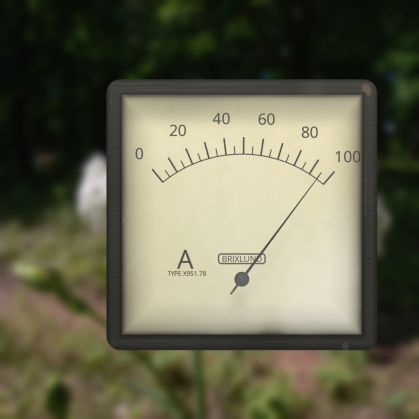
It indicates 95 A
